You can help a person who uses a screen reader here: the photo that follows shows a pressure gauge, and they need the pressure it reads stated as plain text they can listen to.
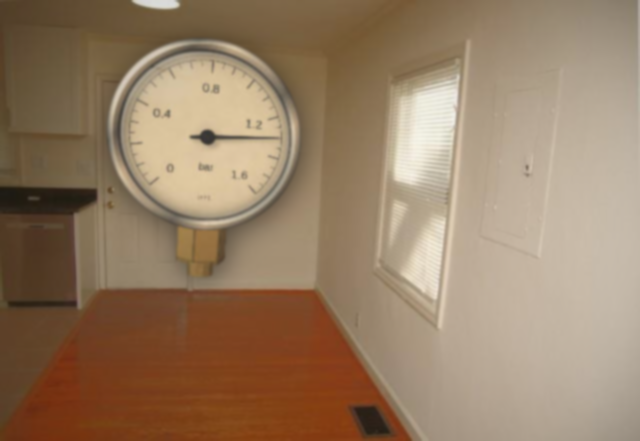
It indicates 1.3 bar
